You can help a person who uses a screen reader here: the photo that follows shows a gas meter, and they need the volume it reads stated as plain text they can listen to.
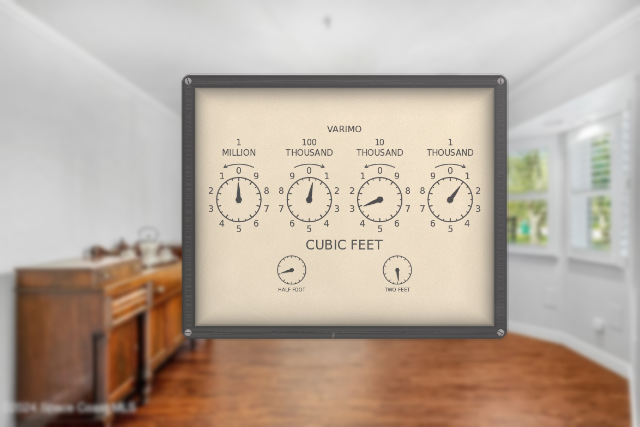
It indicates 3100 ft³
